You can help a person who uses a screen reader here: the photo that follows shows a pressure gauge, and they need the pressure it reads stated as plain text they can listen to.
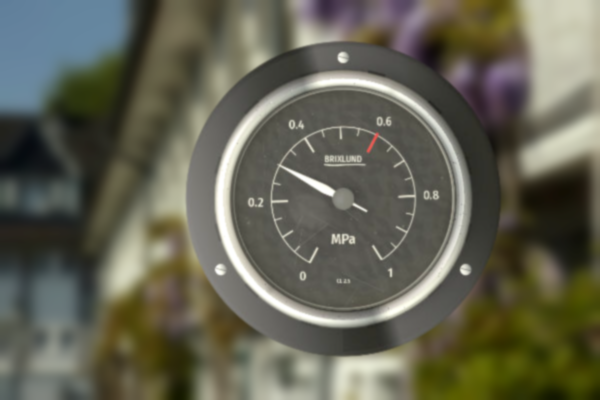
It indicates 0.3 MPa
